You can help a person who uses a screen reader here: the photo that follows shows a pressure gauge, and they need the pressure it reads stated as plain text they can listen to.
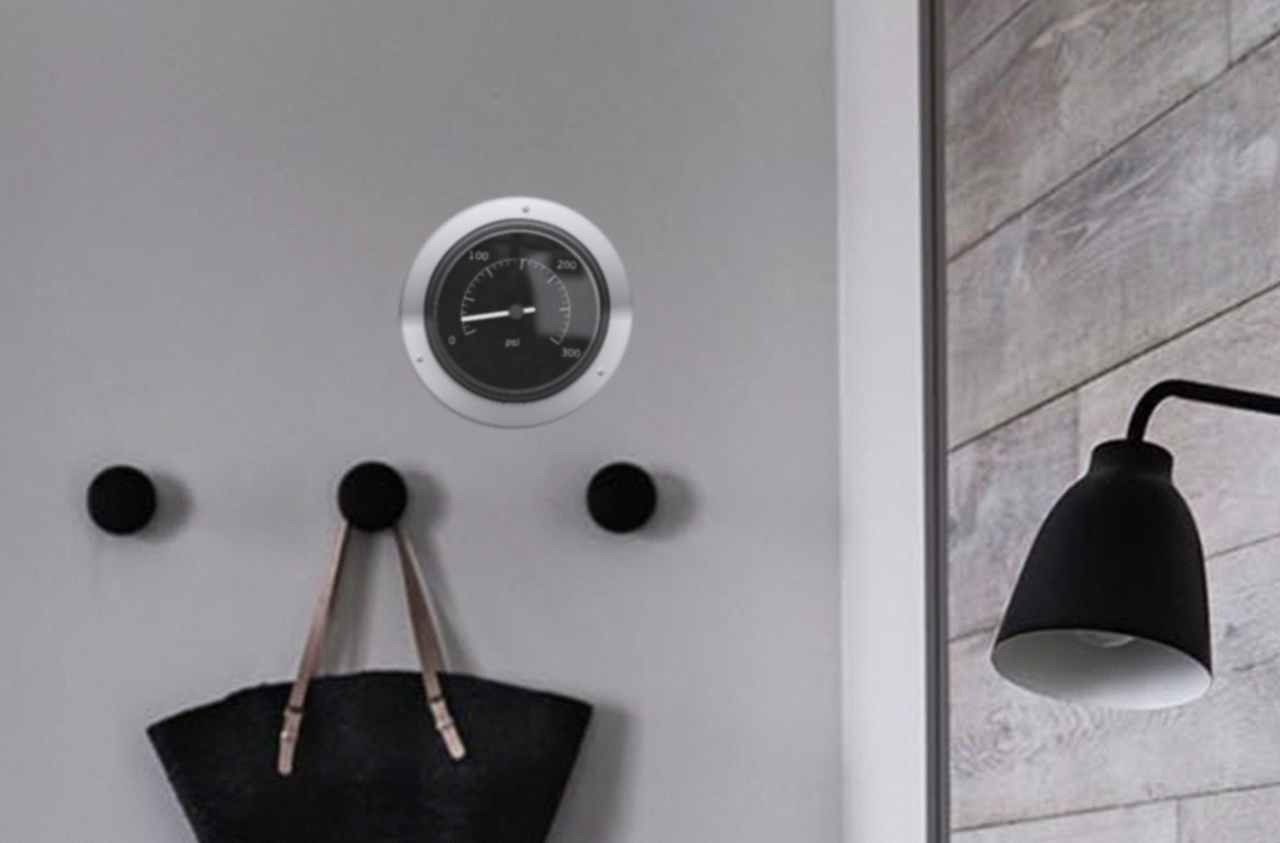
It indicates 20 psi
